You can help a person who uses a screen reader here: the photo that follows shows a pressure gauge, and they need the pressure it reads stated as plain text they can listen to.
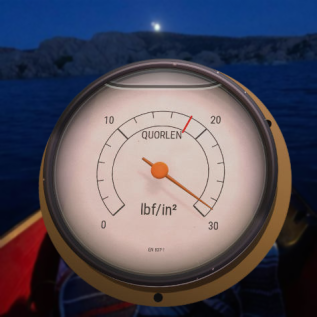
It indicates 29 psi
